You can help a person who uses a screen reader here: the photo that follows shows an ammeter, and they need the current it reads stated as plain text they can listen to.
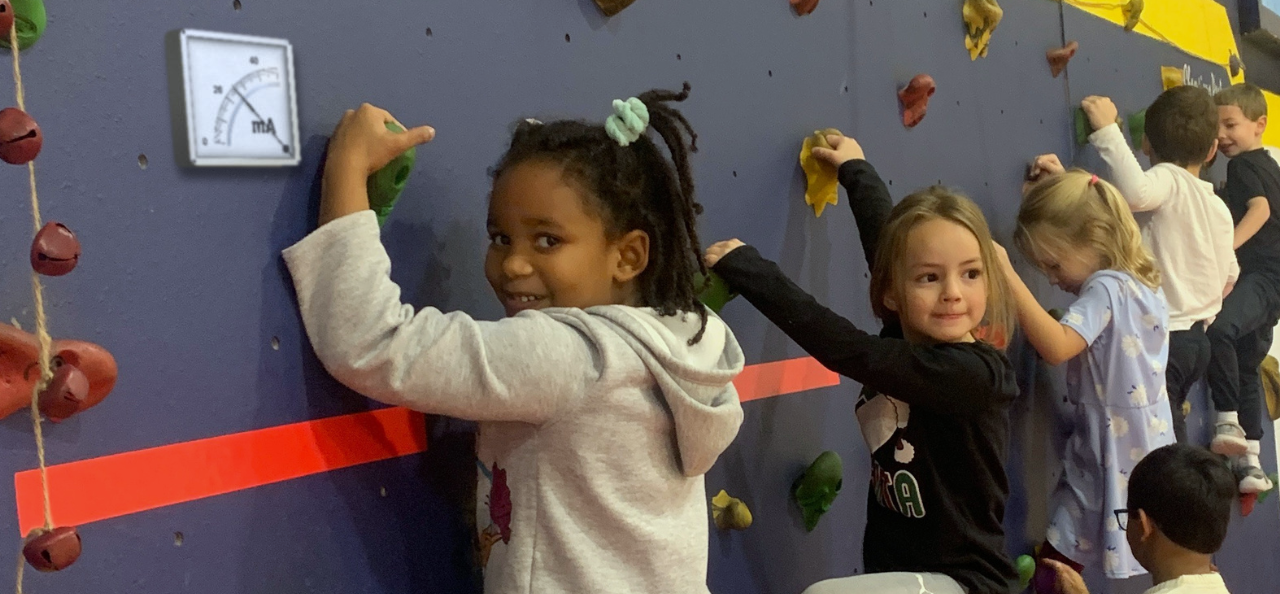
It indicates 25 mA
